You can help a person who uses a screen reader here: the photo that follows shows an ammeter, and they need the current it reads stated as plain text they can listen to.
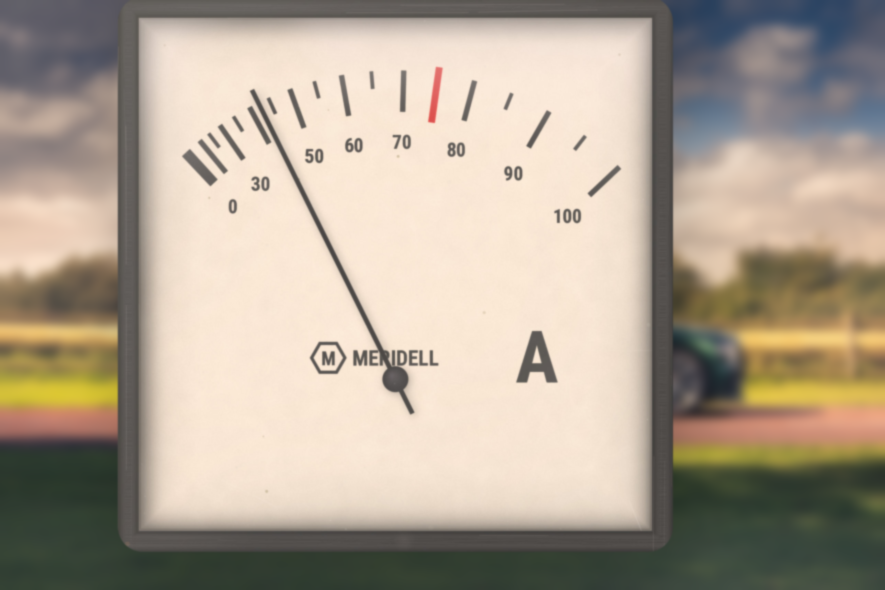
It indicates 42.5 A
